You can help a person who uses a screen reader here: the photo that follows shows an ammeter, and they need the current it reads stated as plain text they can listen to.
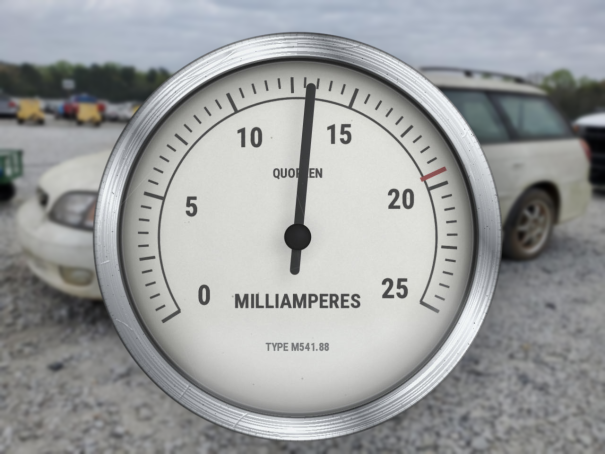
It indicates 13.25 mA
